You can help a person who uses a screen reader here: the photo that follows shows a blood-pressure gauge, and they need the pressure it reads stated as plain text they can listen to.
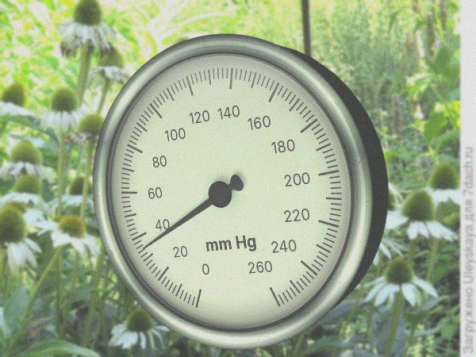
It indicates 34 mmHg
